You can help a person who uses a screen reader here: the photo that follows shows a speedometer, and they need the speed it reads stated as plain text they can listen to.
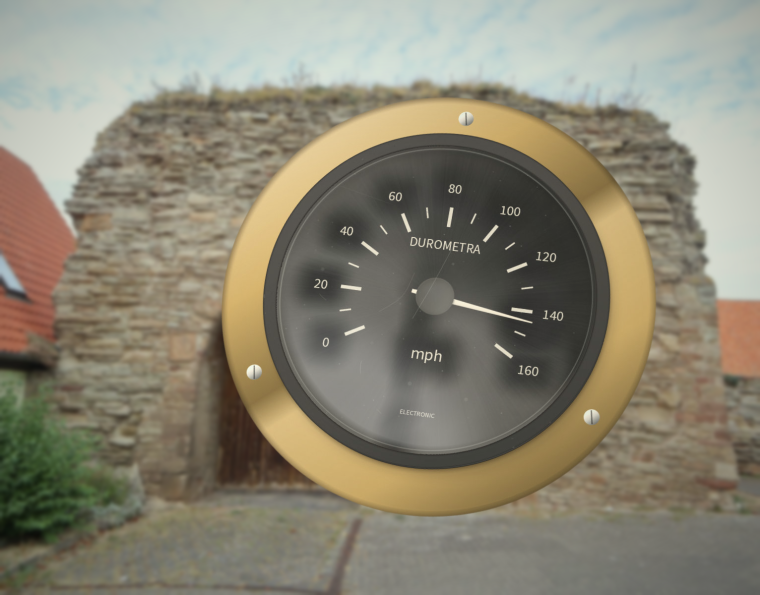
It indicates 145 mph
